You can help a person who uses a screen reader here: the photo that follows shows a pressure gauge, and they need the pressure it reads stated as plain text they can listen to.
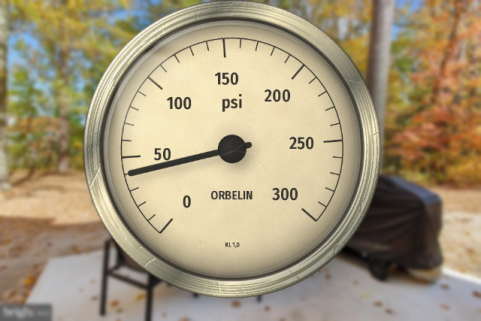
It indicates 40 psi
